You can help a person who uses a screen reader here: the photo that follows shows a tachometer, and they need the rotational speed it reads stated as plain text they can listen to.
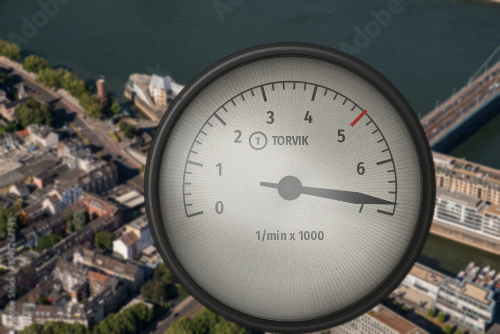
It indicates 6800 rpm
